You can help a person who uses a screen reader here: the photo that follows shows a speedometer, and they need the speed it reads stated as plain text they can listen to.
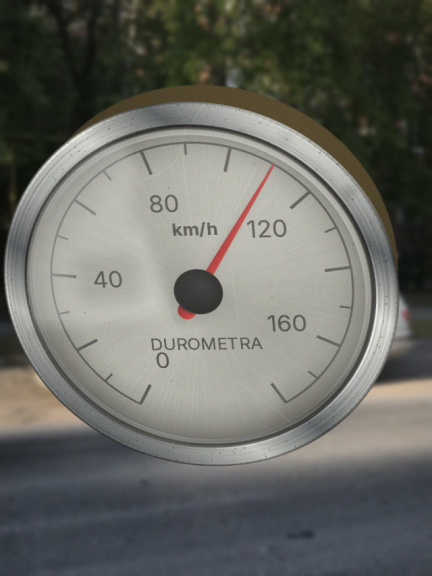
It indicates 110 km/h
